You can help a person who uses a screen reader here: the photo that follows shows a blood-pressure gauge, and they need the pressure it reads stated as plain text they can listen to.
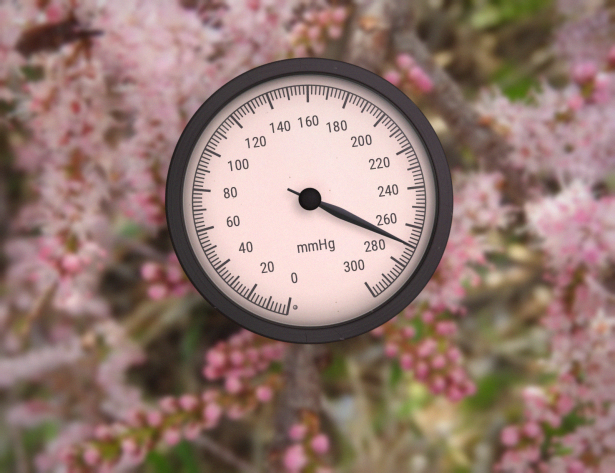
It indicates 270 mmHg
